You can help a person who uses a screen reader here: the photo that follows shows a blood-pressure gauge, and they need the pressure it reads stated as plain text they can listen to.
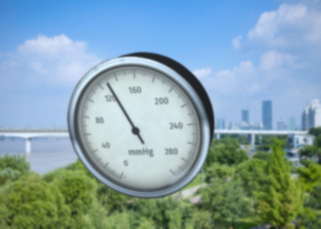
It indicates 130 mmHg
